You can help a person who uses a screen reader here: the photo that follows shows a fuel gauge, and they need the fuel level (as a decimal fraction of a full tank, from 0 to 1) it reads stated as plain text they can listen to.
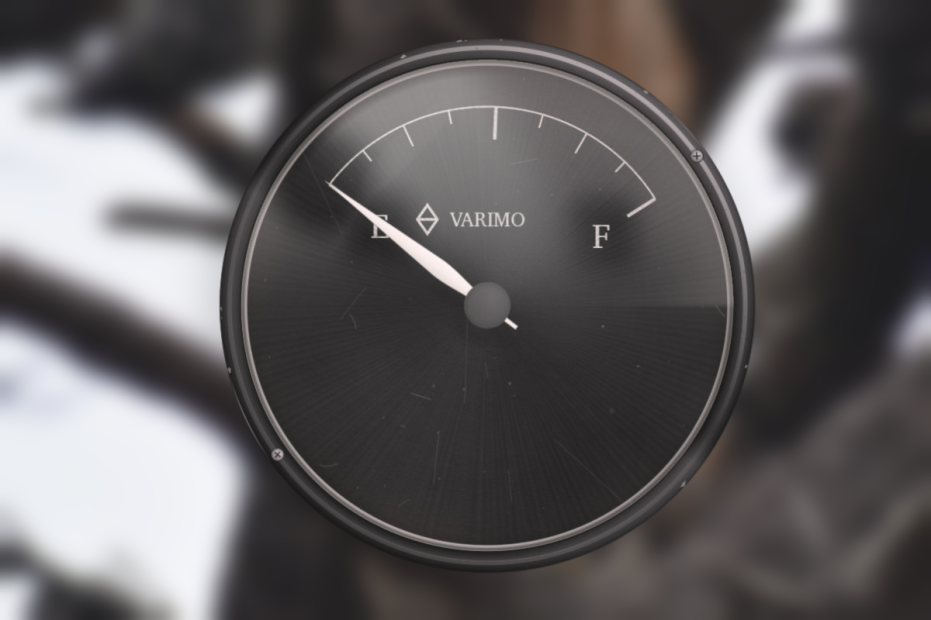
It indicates 0
